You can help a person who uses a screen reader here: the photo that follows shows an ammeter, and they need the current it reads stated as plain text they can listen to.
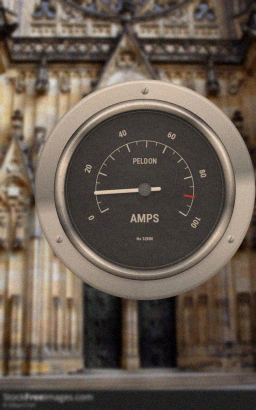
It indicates 10 A
